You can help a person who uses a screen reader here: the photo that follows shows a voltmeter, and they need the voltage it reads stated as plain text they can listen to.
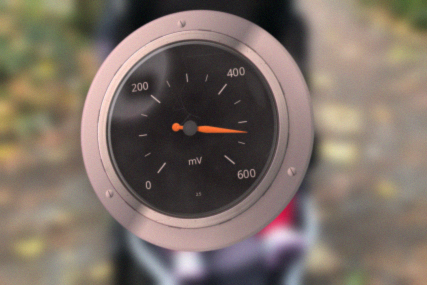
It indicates 525 mV
